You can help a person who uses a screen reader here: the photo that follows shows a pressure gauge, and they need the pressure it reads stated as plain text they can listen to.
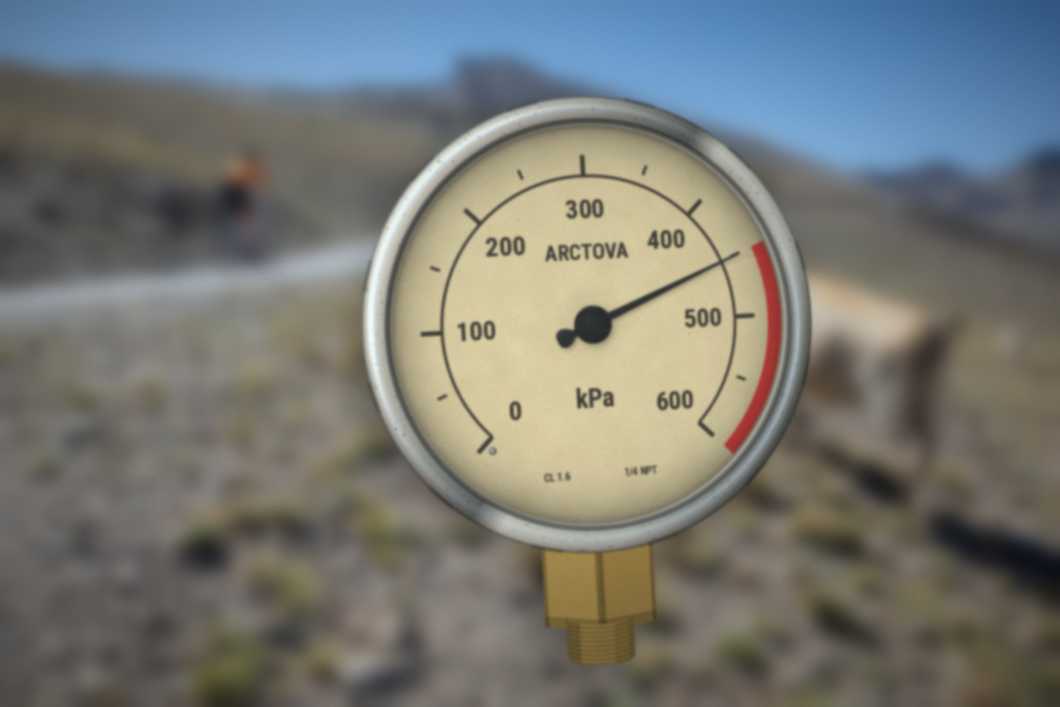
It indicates 450 kPa
